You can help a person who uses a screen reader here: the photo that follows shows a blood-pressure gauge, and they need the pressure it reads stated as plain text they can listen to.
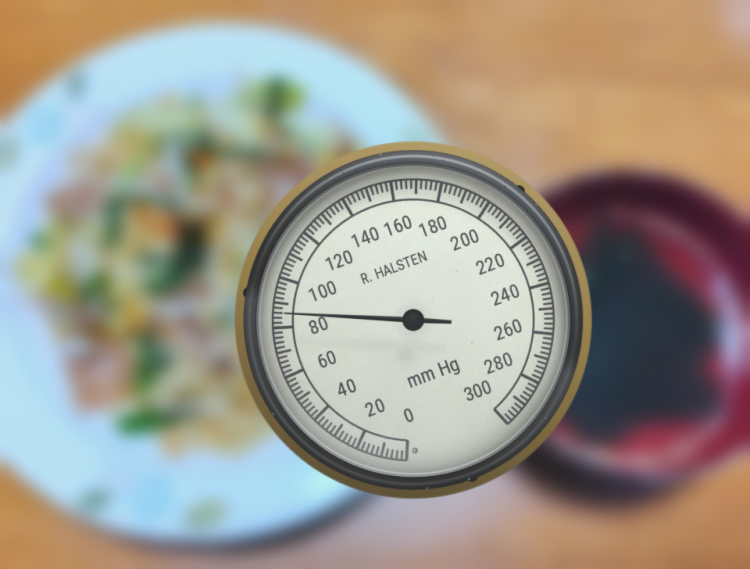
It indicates 86 mmHg
